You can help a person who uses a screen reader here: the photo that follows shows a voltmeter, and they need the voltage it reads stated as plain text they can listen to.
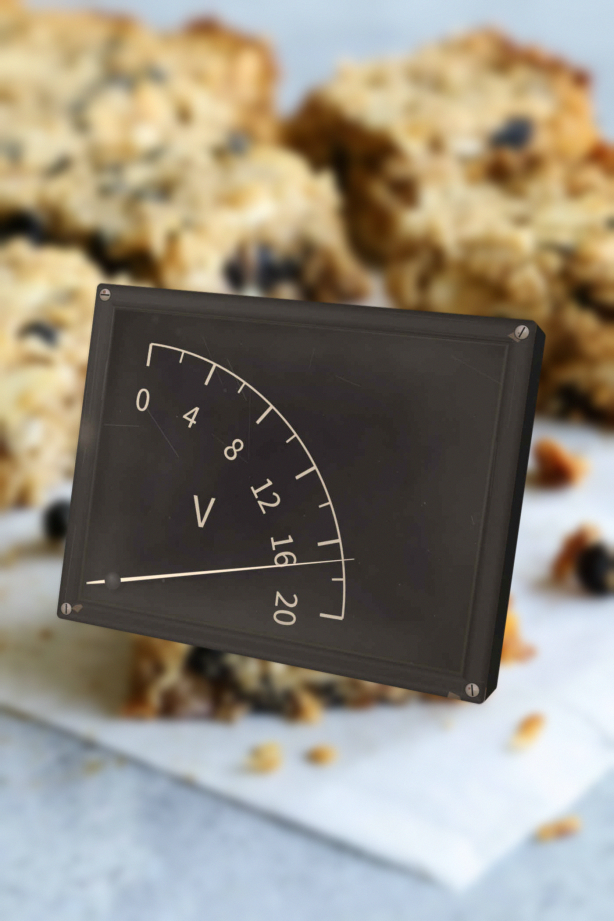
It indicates 17 V
